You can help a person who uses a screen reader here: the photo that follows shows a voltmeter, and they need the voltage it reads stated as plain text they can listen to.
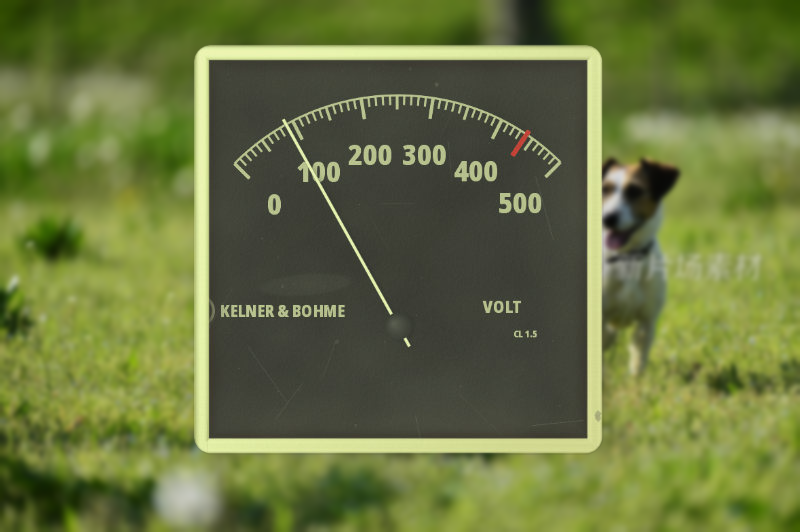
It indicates 90 V
